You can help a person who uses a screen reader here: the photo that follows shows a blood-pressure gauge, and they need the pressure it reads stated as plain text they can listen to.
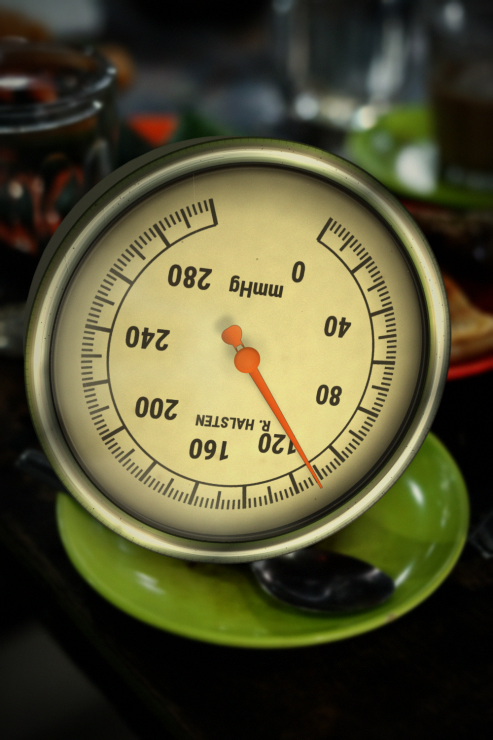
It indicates 112 mmHg
